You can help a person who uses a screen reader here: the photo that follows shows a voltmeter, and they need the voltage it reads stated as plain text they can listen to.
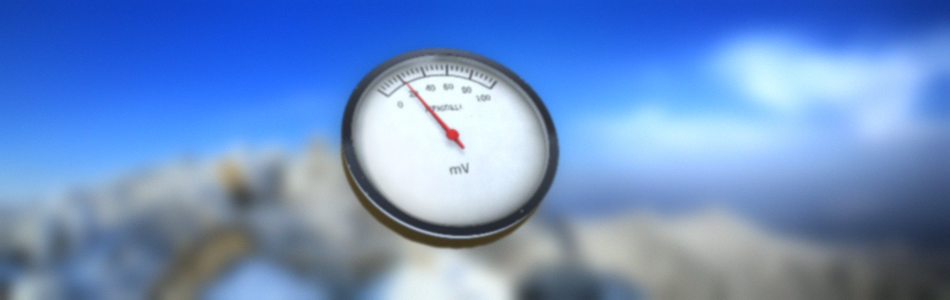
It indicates 20 mV
